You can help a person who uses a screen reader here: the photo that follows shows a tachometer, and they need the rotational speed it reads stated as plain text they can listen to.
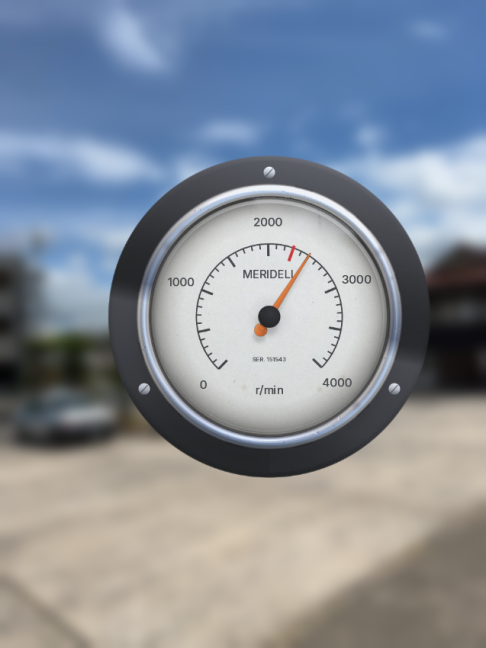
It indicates 2500 rpm
